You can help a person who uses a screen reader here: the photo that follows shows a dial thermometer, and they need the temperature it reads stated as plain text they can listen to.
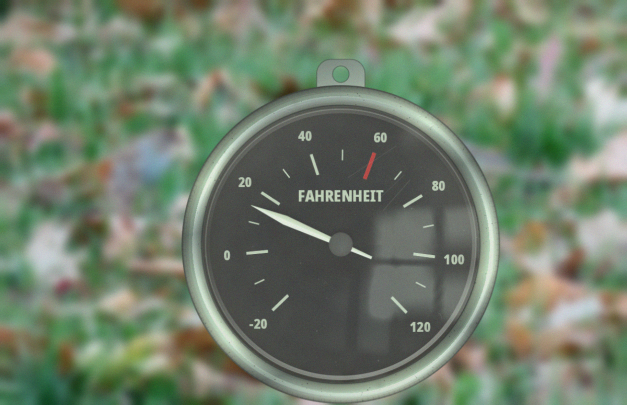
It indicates 15 °F
